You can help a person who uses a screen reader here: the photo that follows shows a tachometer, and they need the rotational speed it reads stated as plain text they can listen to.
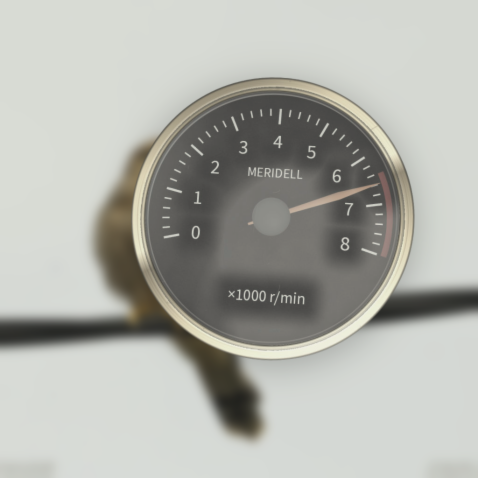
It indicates 6600 rpm
